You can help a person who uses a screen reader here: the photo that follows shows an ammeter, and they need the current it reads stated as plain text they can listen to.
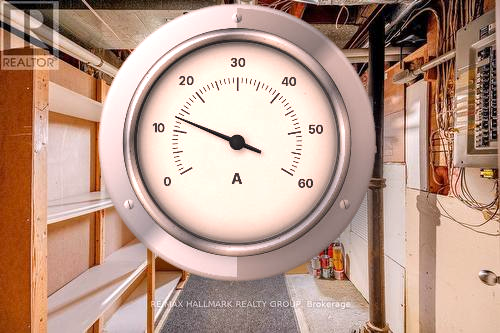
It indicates 13 A
